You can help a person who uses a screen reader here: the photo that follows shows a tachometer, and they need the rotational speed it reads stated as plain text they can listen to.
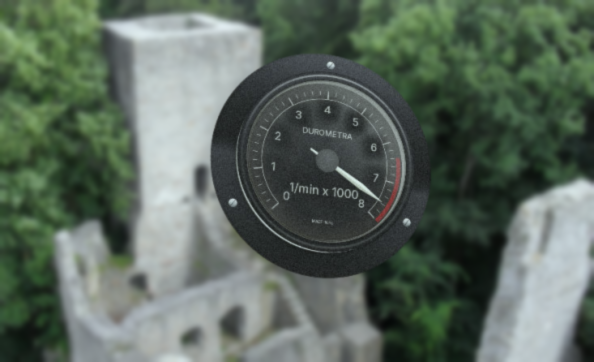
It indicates 7600 rpm
